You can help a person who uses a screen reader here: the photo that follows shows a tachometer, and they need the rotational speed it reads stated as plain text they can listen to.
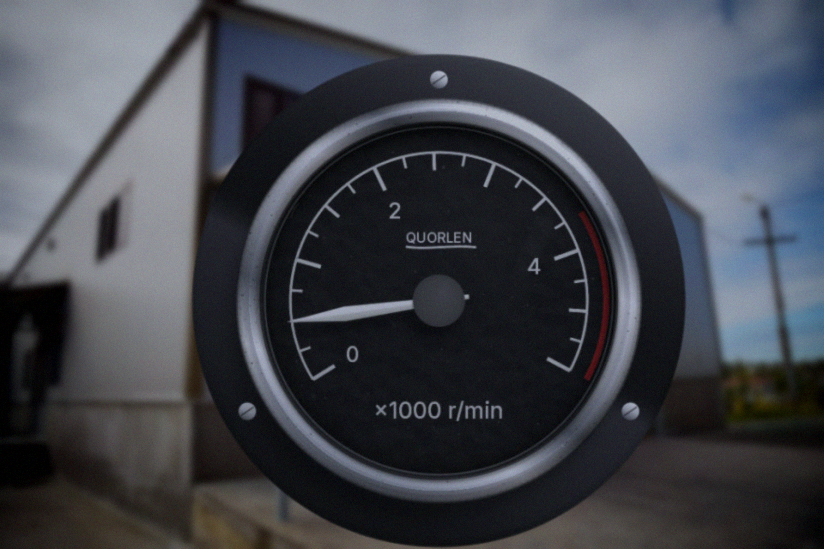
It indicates 500 rpm
